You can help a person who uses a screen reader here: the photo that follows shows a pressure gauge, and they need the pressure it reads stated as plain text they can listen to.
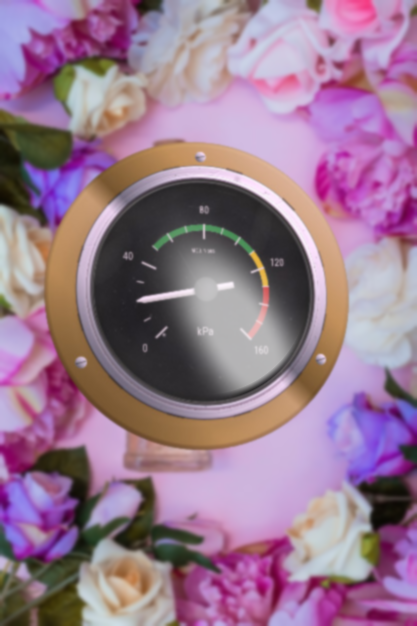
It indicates 20 kPa
